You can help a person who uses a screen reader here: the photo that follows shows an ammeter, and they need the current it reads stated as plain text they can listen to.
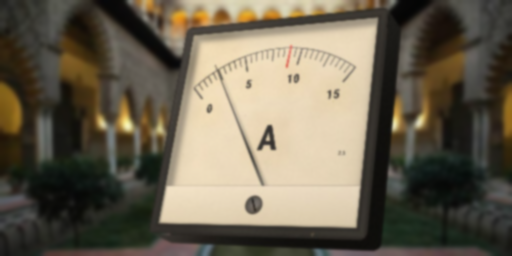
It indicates 2.5 A
